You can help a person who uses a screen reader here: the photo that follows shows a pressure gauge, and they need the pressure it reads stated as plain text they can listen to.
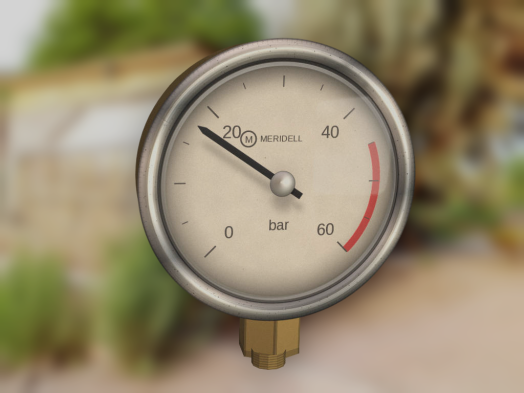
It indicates 17.5 bar
